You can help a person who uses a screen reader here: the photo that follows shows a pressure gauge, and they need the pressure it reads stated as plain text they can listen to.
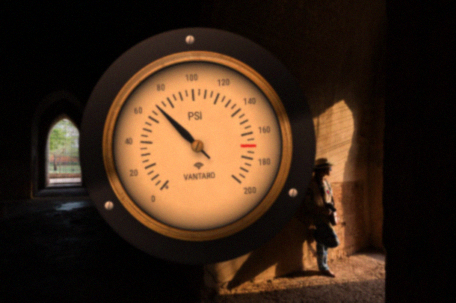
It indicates 70 psi
